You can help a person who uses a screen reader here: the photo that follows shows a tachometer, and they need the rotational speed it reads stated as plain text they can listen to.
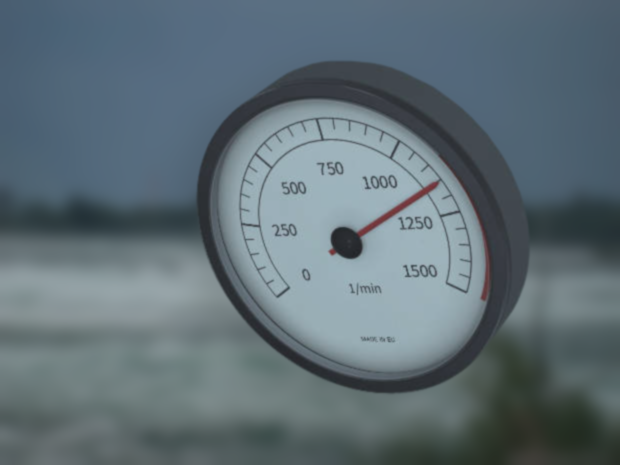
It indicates 1150 rpm
